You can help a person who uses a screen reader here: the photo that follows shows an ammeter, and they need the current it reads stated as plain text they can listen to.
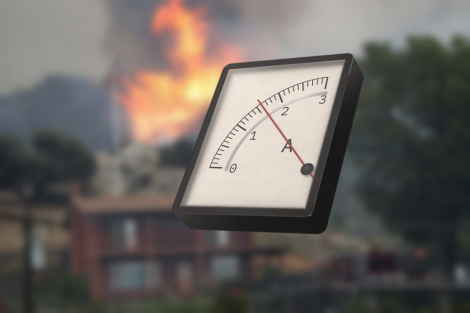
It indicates 1.6 A
